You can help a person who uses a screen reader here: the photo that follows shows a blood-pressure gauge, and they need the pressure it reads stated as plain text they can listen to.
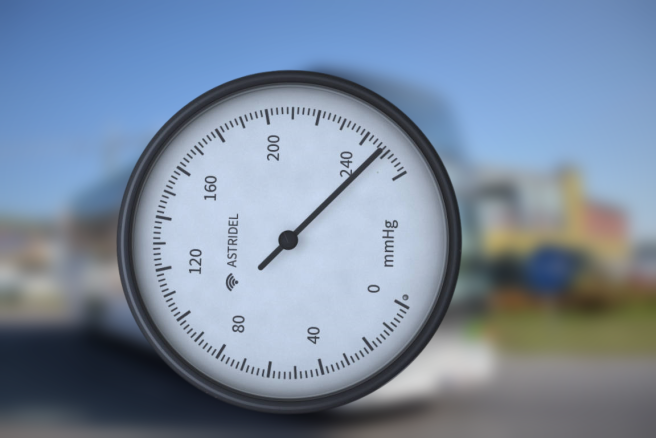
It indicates 248 mmHg
